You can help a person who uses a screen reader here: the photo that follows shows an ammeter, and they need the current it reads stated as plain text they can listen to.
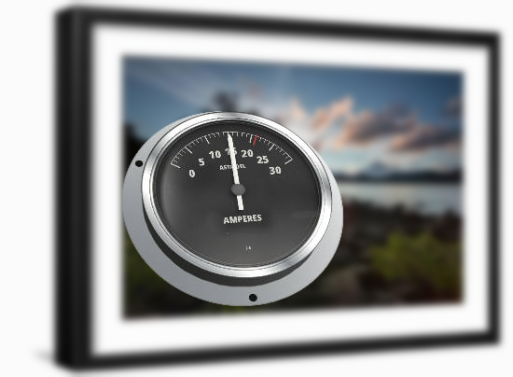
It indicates 15 A
